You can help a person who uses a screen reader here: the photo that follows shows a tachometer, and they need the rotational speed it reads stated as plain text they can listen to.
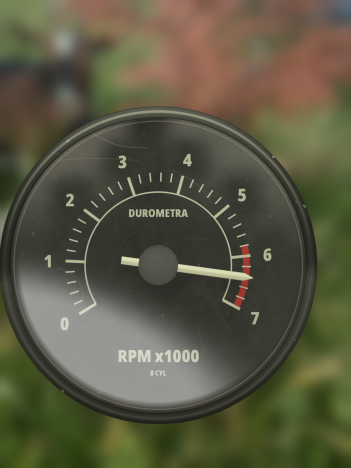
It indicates 6400 rpm
